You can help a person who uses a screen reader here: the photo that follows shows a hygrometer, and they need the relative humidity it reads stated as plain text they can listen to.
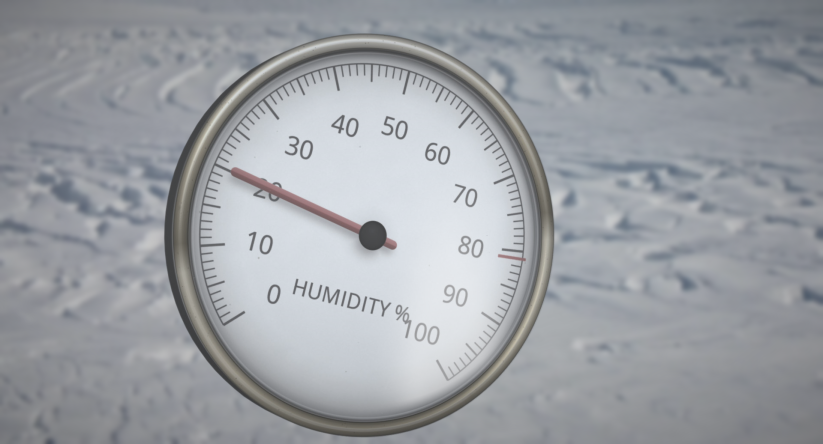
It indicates 20 %
